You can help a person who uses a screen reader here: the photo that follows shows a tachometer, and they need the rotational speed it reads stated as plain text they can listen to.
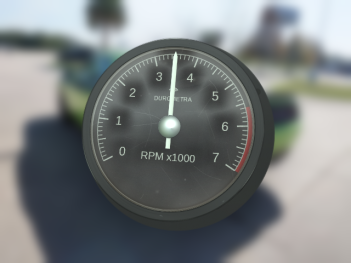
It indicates 3500 rpm
